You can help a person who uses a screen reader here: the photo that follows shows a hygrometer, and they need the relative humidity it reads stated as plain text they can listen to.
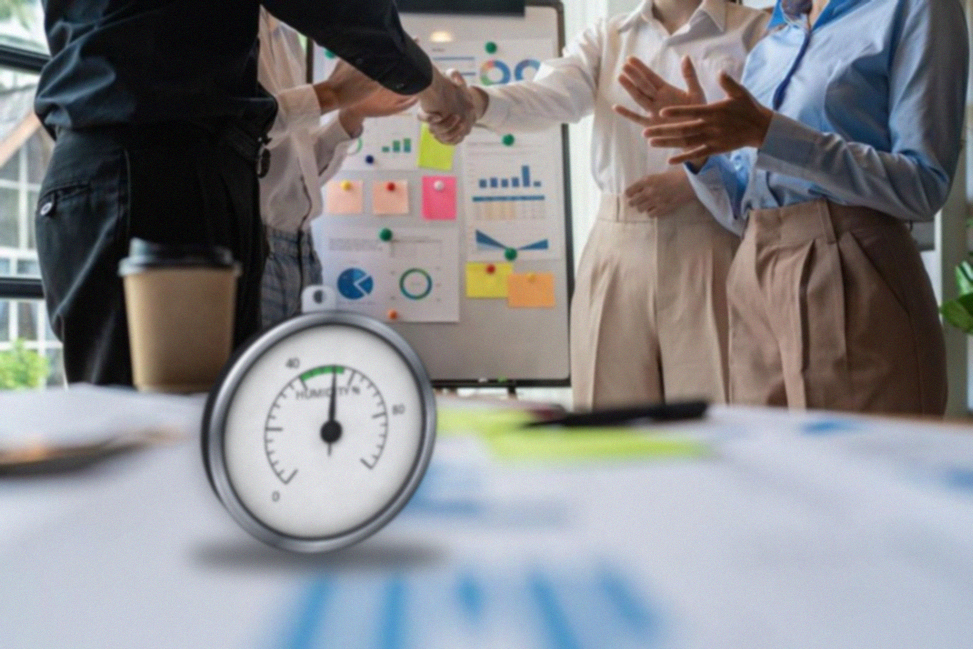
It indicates 52 %
